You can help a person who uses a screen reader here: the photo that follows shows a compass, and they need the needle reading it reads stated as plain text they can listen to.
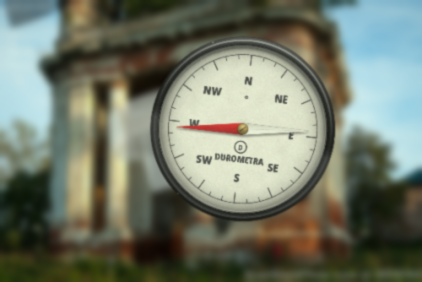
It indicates 265 °
